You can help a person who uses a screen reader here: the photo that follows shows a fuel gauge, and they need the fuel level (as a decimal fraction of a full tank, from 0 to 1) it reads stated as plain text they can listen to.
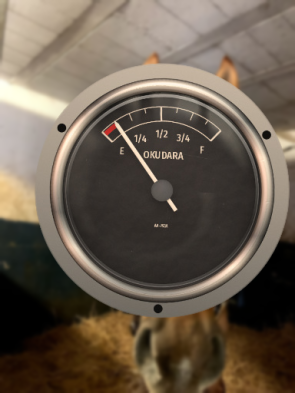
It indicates 0.125
